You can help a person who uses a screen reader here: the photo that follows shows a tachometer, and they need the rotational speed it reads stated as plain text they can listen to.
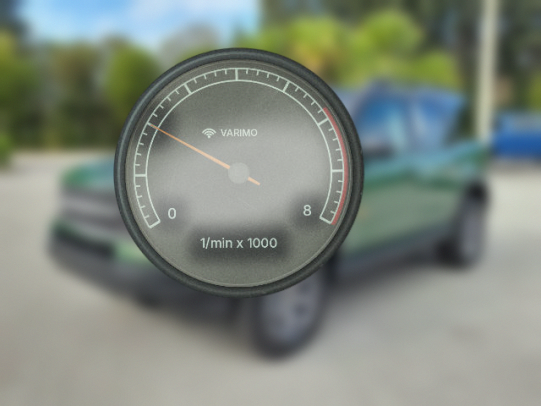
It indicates 2000 rpm
